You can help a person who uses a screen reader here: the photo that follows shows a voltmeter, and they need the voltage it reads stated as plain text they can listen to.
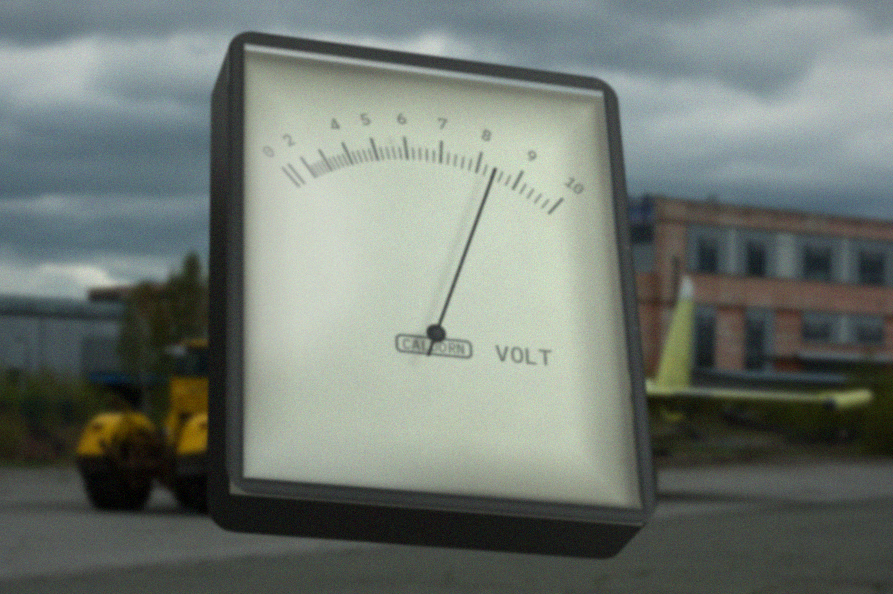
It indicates 8.4 V
